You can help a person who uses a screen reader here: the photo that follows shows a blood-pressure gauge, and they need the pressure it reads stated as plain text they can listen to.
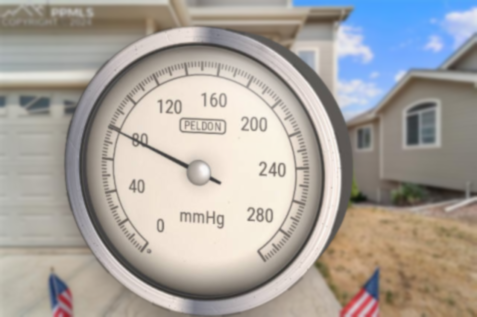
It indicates 80 mmHg
